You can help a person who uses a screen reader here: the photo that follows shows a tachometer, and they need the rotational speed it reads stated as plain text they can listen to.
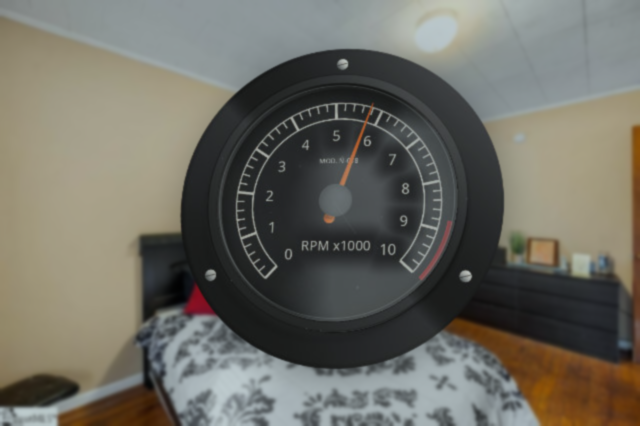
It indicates 5800 rpm
